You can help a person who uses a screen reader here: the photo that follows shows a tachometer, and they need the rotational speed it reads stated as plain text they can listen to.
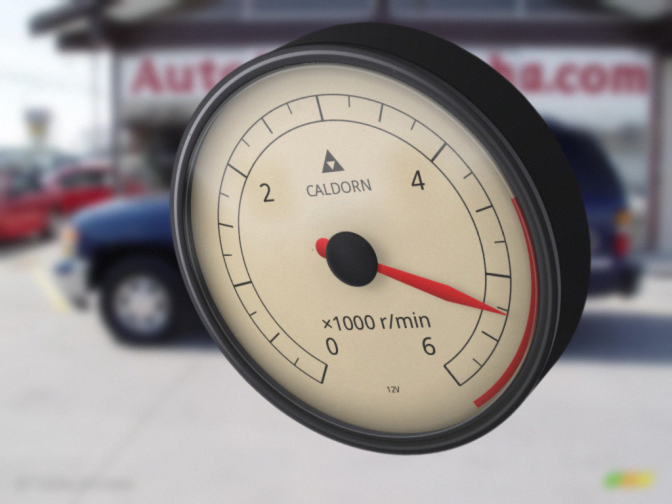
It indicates 5250 rpm
